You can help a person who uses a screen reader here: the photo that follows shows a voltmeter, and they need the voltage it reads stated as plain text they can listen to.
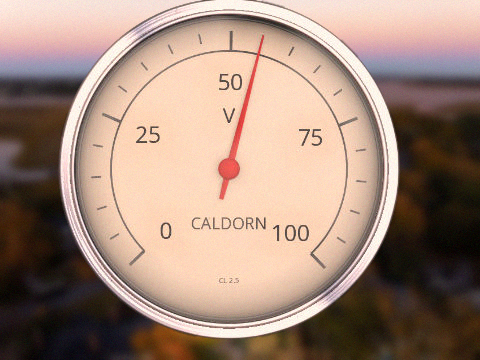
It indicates 55 V
